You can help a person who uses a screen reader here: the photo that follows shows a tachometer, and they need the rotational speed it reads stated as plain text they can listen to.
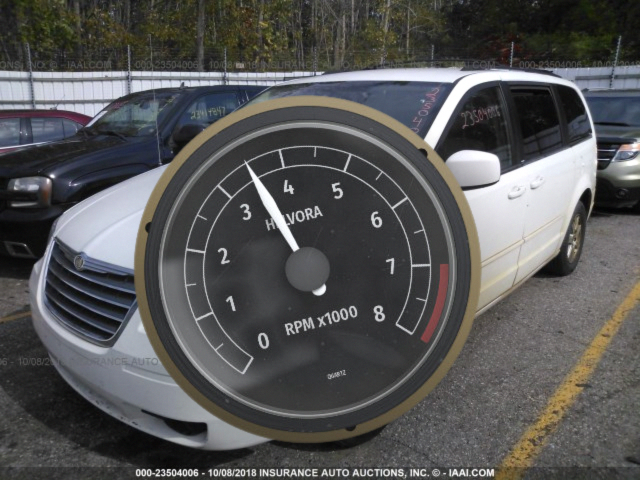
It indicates 3500 rpm
